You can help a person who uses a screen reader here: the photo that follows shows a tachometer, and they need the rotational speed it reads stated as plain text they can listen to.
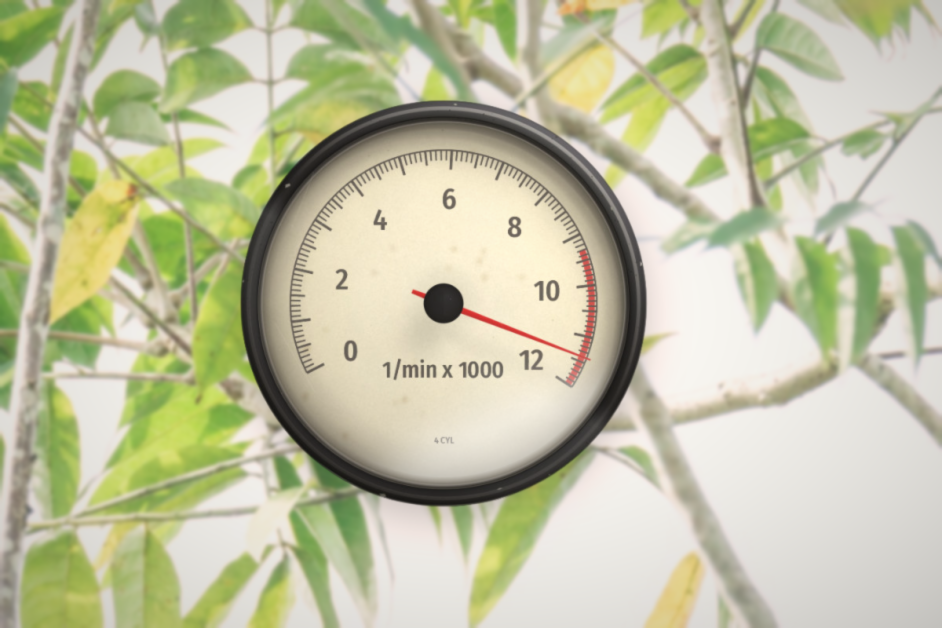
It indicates 11400 rpm
